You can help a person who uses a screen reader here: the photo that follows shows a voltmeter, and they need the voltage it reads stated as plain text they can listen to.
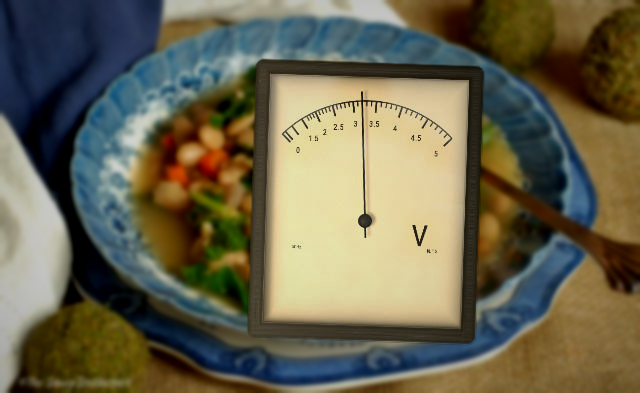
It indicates 3.2 V
